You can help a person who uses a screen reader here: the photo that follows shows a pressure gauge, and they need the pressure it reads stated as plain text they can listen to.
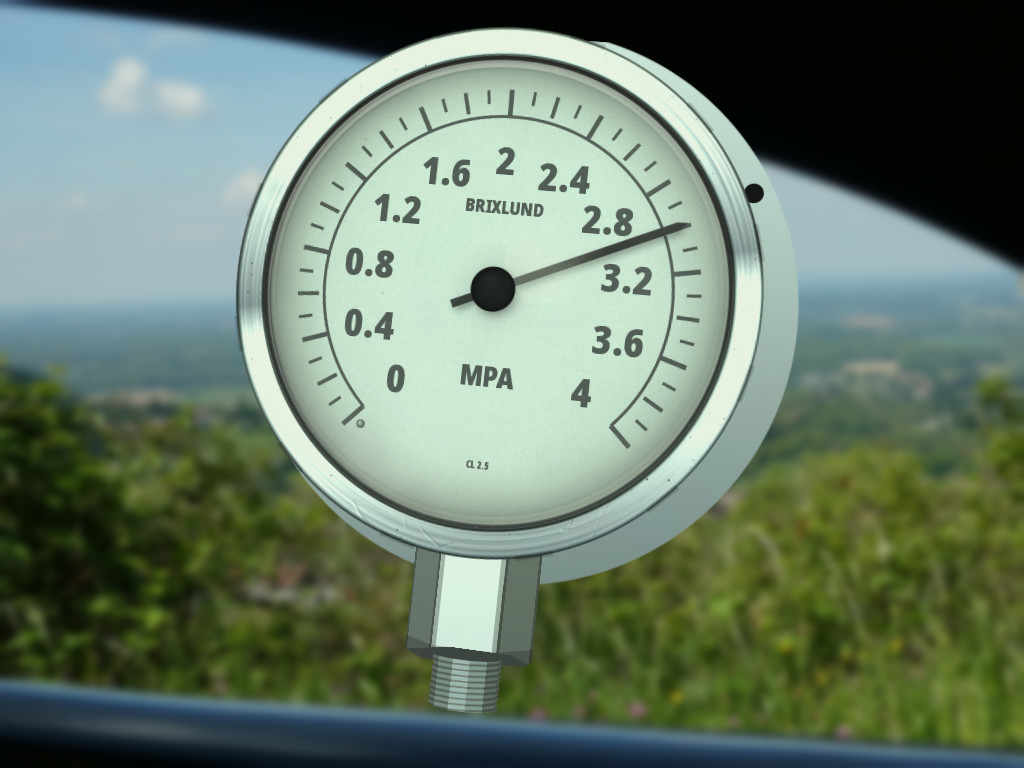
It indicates 3 MPa
